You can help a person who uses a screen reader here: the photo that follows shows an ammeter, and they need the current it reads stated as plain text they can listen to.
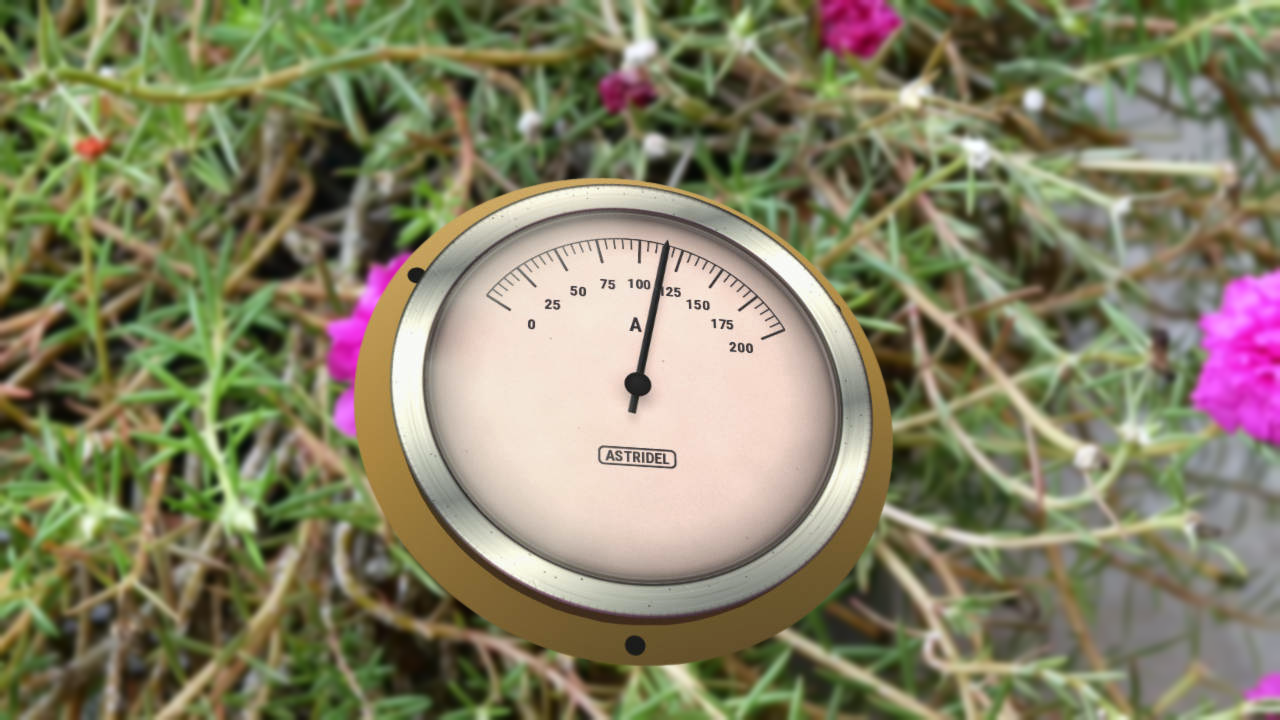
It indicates 115 A
